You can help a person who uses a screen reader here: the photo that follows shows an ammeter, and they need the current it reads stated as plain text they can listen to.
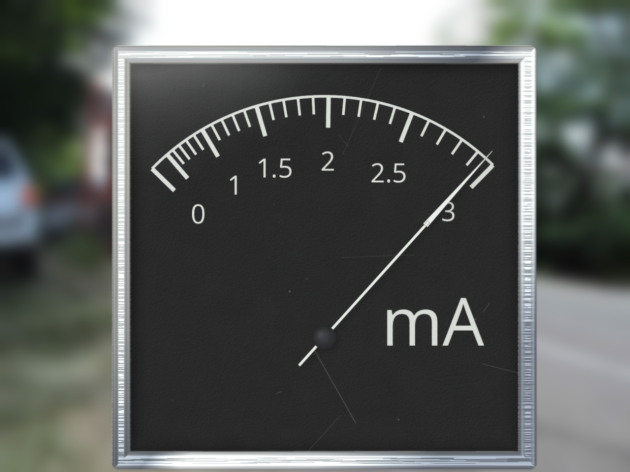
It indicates 2.95 mA
